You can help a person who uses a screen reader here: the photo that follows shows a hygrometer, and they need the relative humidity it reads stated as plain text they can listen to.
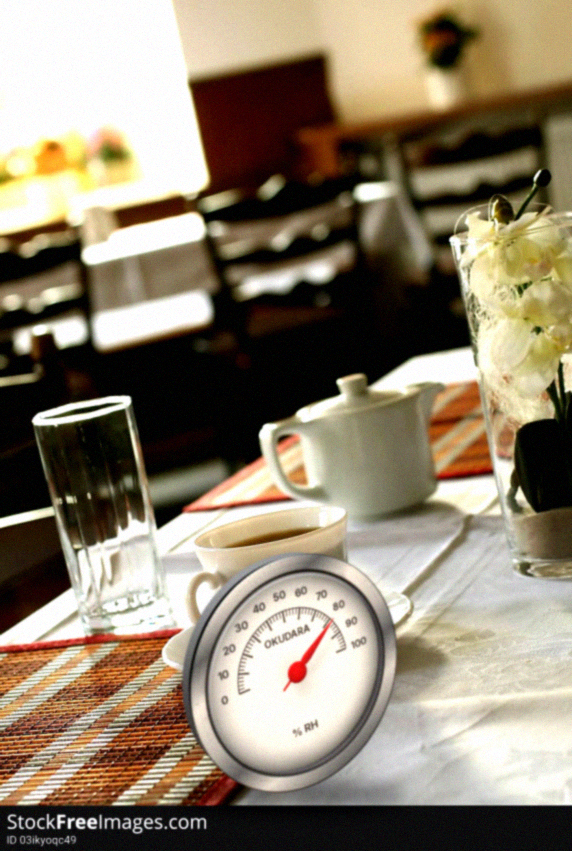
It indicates 80 %
